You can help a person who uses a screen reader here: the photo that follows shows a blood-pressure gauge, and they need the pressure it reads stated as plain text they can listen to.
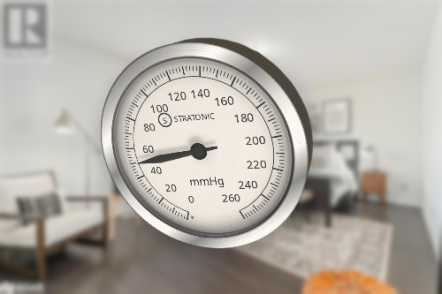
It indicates 50 mmHg
